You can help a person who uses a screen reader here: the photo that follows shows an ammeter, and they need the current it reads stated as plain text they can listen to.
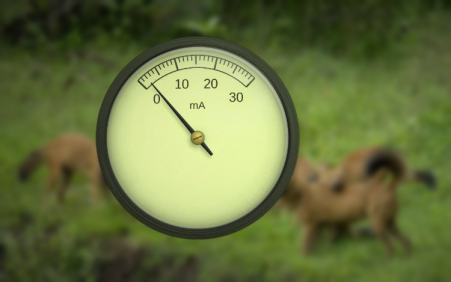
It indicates 2 mA
